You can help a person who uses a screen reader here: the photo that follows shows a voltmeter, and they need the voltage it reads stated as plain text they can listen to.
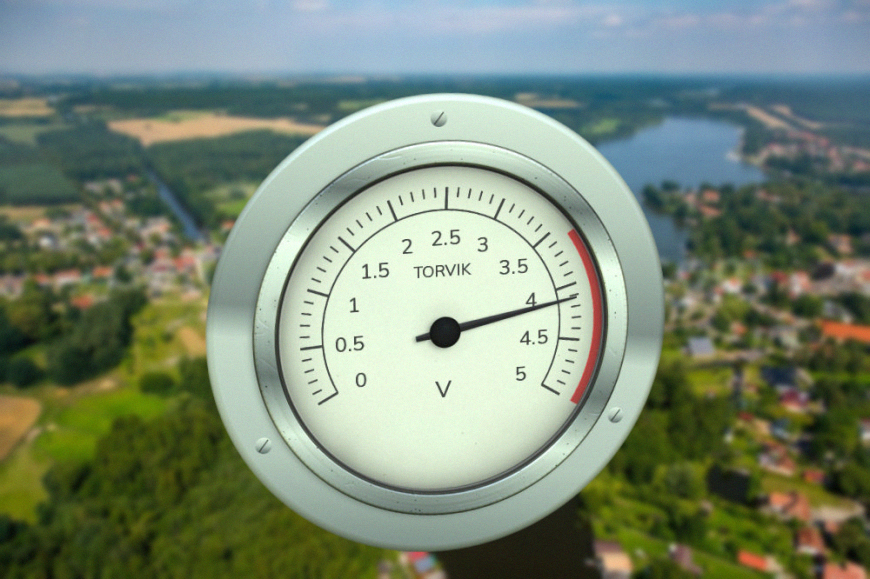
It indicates 4.1 V
